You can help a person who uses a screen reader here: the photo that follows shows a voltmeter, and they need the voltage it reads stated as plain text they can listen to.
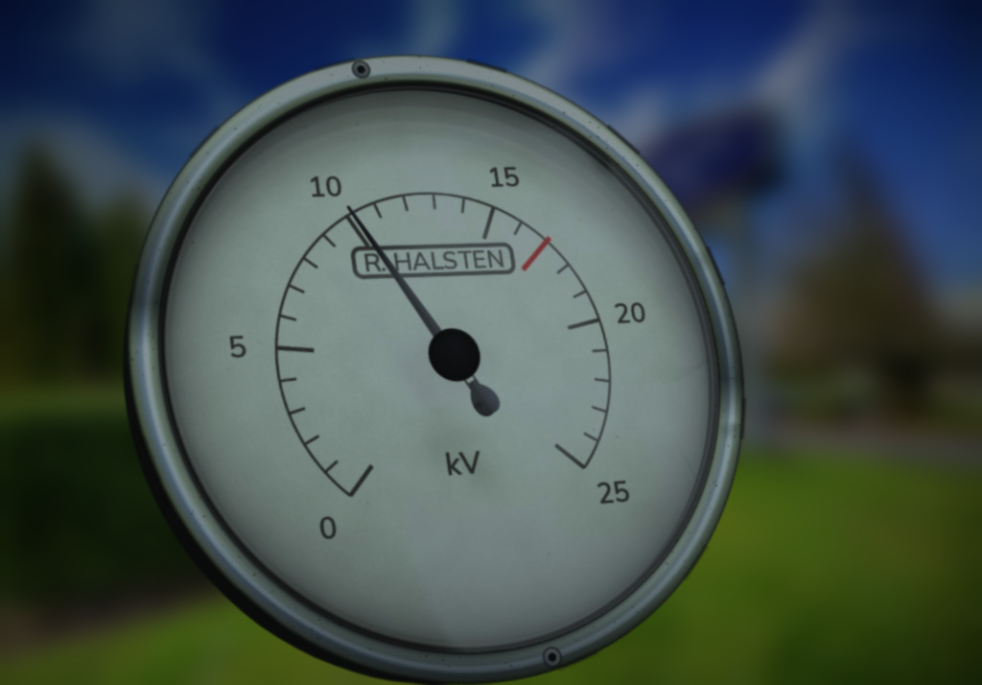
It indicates 10 kV
